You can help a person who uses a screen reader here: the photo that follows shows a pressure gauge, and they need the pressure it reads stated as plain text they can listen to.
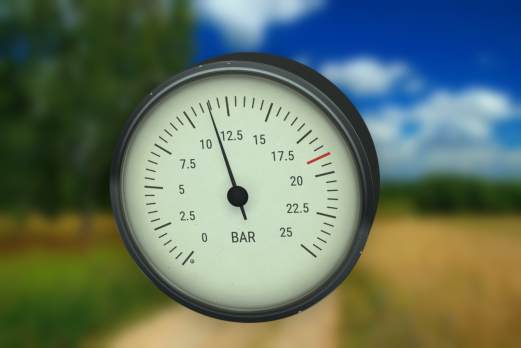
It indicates 11.5 bar
